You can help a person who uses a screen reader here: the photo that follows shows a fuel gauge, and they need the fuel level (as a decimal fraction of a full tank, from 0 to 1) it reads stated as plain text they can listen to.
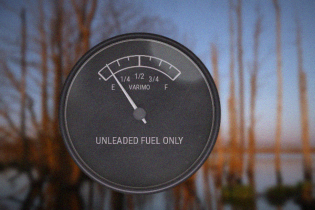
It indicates 0.125
